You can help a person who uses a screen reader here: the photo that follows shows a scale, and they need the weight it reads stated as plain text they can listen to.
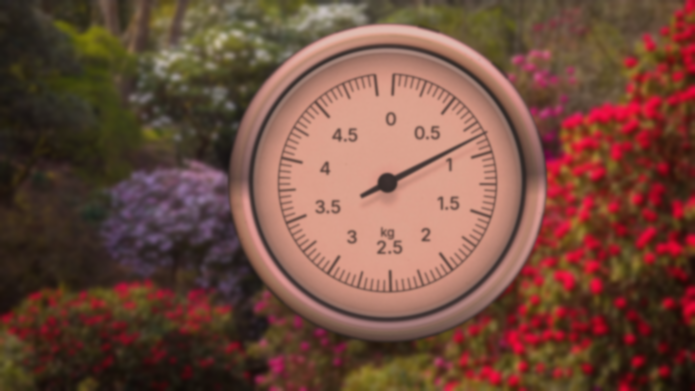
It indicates 0.85 kg
